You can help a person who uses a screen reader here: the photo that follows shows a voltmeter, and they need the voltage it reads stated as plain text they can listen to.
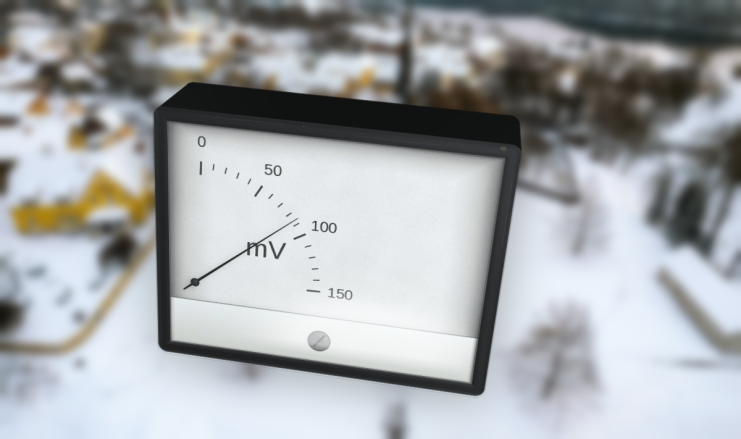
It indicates 85 mV
